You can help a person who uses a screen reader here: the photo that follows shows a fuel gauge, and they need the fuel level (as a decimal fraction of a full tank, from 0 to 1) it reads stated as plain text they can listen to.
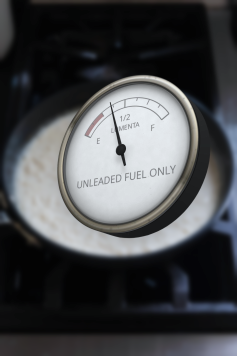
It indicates 0.375
